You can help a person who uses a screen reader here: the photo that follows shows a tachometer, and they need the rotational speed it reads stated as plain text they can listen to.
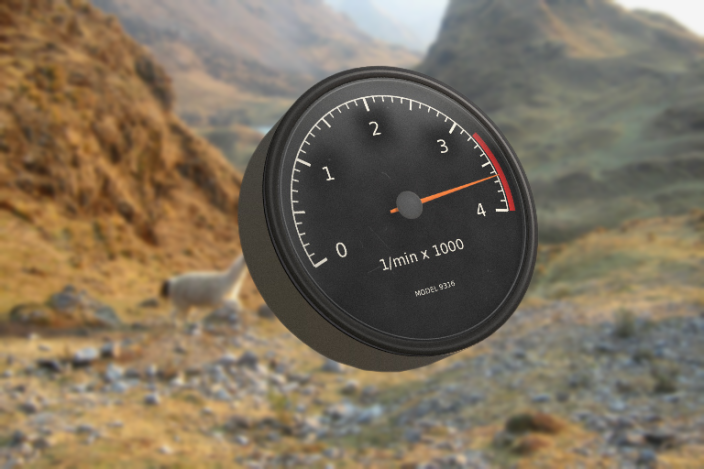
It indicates 3650 rpm
